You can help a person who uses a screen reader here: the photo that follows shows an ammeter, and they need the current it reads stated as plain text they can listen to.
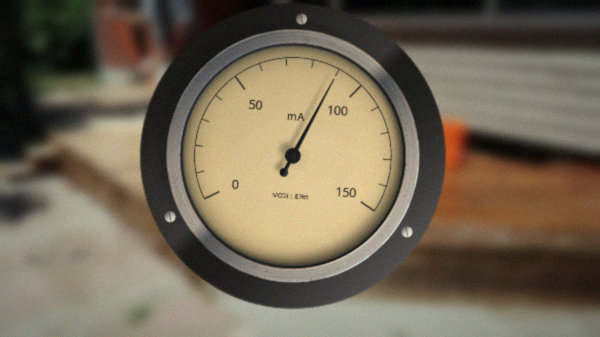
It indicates 90 mA
